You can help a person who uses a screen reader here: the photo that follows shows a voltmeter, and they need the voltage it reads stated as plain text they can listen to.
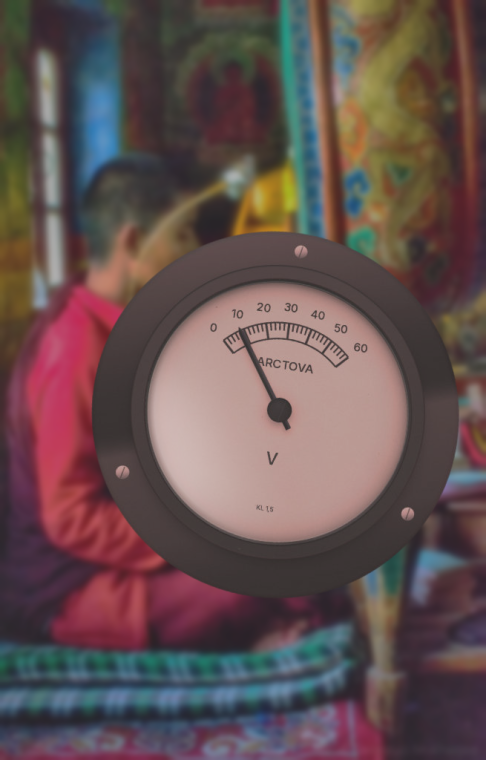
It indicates 8 V
